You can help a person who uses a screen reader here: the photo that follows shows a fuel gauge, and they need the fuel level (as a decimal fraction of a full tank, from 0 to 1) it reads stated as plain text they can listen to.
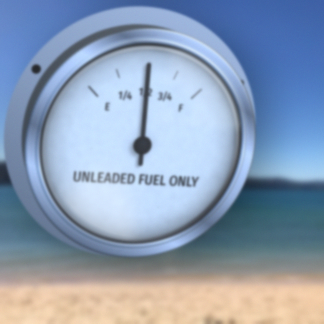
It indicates 0.5
